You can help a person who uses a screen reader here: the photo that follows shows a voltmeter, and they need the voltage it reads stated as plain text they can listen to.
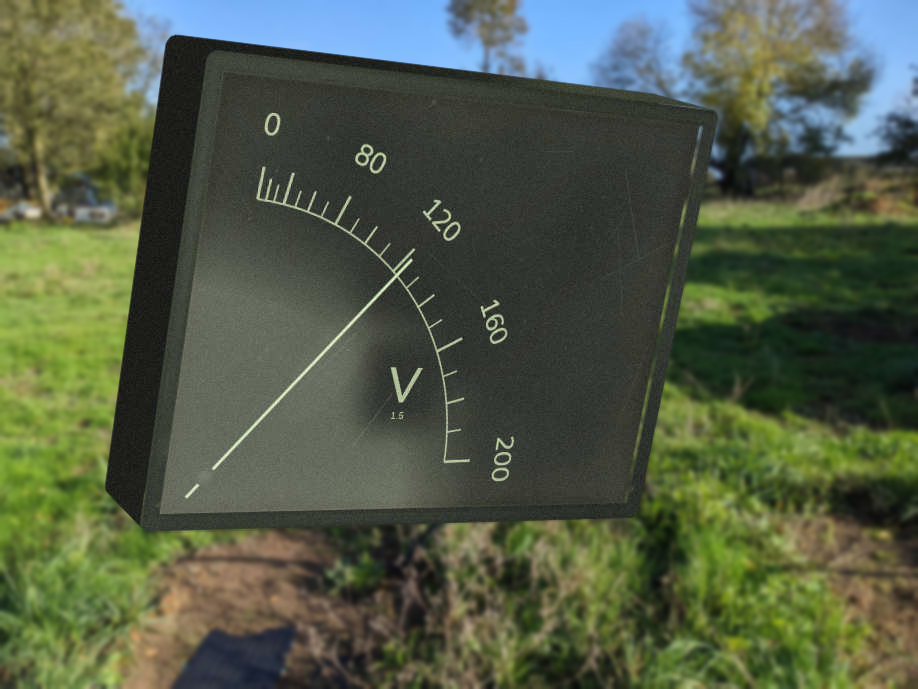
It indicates 120 V
